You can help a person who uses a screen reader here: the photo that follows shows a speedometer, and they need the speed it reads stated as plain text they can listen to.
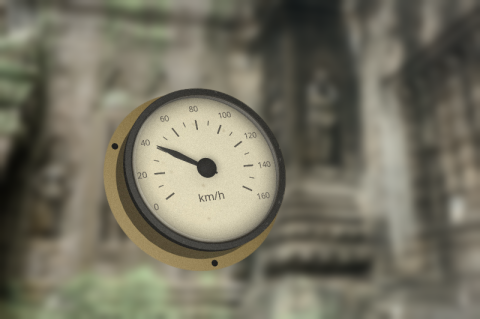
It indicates 40 km/h
